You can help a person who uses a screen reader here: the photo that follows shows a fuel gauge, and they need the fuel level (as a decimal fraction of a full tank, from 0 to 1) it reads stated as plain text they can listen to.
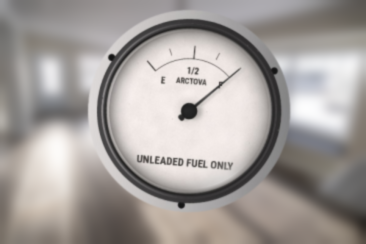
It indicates 1
